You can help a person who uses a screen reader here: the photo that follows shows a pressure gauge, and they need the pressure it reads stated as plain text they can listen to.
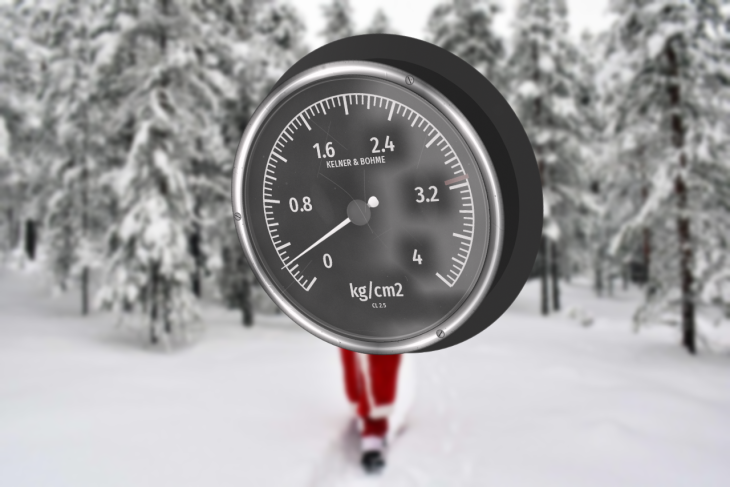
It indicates 0.25 kg/cm²
